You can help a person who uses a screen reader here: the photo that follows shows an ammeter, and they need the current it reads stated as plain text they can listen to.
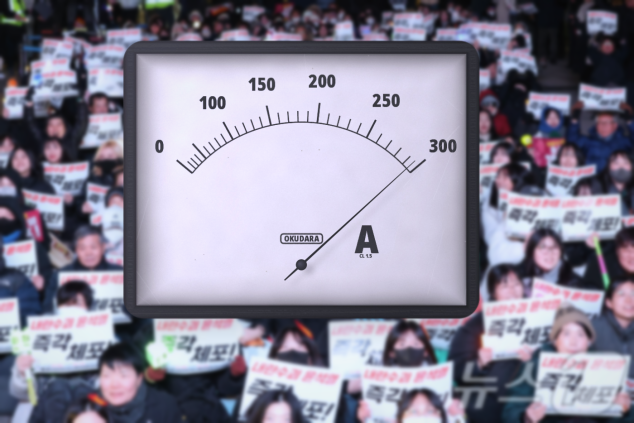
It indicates 295 A
